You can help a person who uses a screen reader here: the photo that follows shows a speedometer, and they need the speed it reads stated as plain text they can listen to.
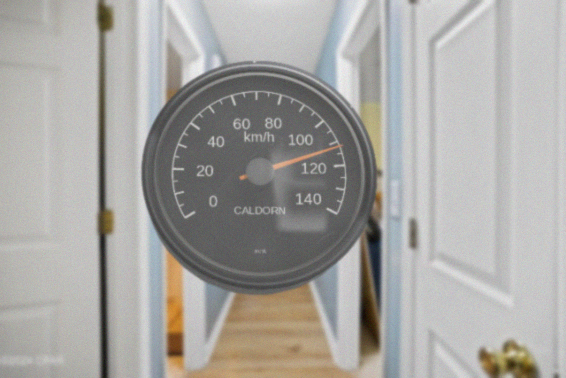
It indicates 112.5 km/h
